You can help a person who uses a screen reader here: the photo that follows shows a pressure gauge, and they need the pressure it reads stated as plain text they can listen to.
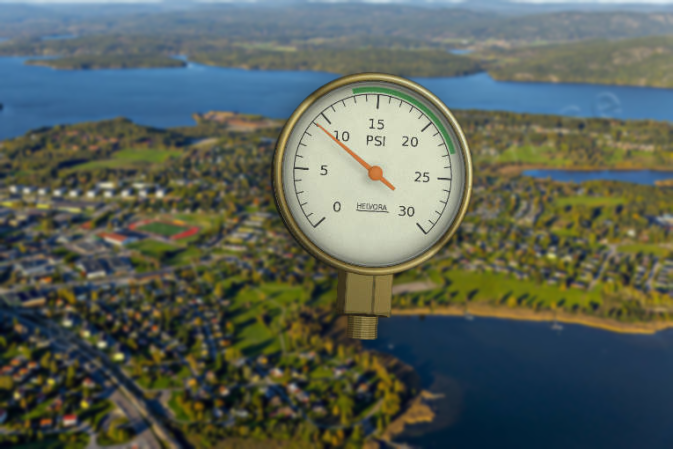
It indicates 9 psi
